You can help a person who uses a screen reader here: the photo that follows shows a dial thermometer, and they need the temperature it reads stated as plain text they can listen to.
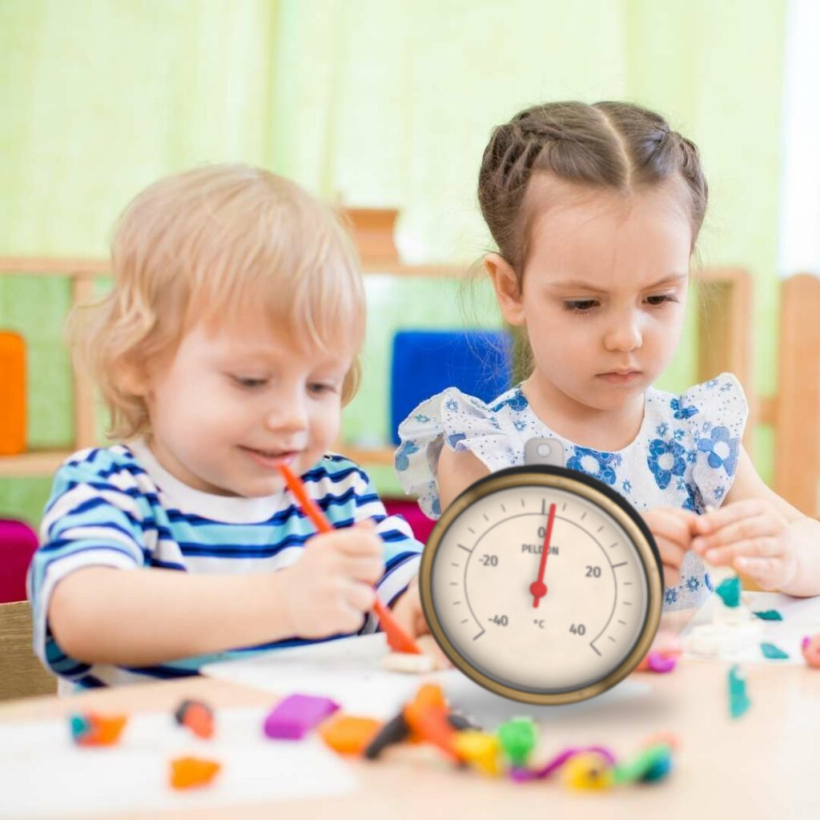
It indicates 2 °C
